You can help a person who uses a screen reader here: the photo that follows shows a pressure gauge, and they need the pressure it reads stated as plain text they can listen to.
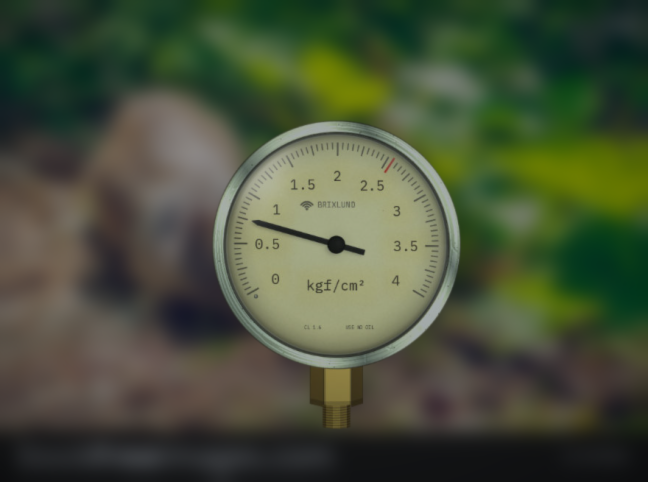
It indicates 0.75 kg/cm²
